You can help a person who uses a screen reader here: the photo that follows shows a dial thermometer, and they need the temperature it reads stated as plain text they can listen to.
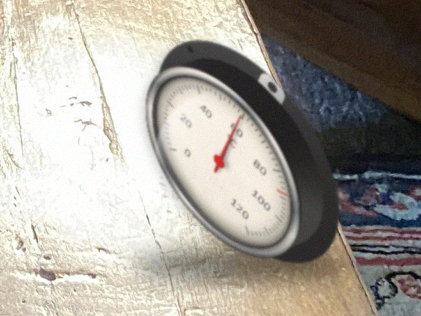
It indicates 60 °C
